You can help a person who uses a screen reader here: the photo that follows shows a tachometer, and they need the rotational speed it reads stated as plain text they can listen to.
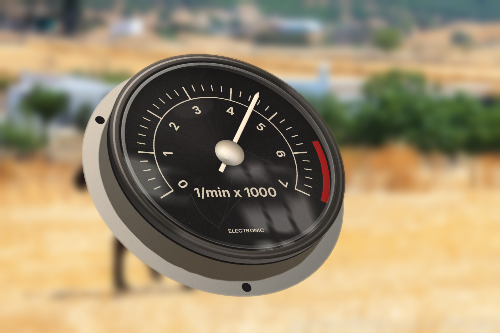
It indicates 4500 rpm
